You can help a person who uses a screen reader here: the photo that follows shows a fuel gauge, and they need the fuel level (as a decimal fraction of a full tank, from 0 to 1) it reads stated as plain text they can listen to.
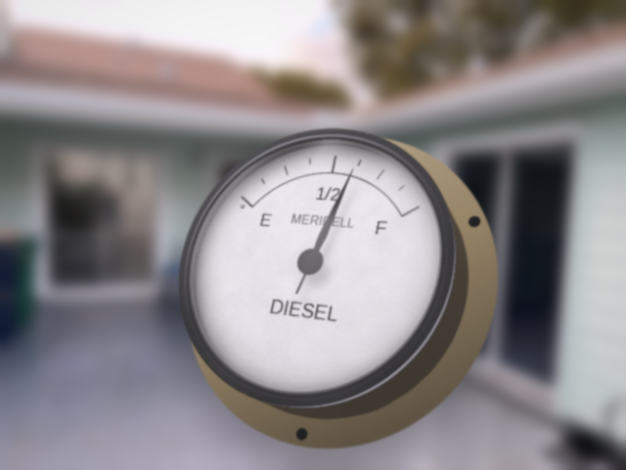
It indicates 0.625
